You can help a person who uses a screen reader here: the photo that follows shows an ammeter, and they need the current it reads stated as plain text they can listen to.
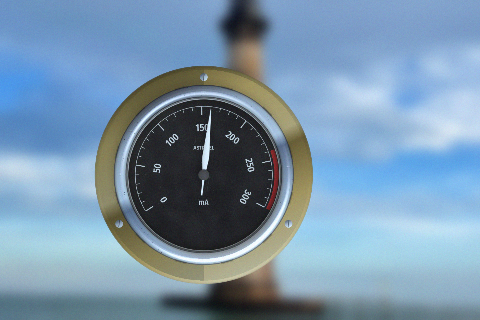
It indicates 160 mA
